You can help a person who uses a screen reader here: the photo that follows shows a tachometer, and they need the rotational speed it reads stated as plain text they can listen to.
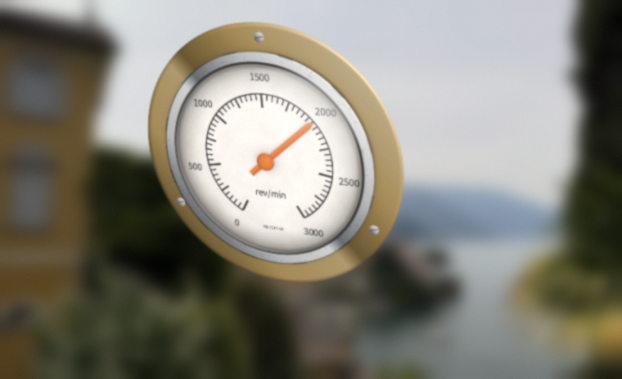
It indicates 2000 rpm
